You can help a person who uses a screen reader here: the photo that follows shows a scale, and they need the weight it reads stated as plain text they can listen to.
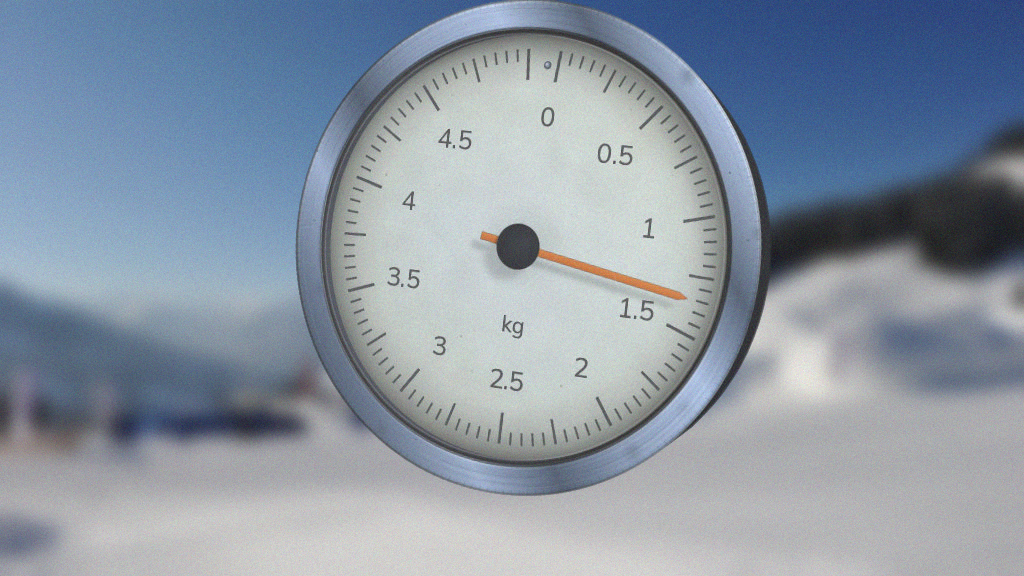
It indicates 1.35 kg
